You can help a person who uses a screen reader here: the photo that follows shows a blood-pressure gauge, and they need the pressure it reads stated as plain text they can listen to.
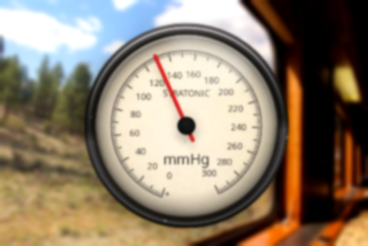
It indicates 130 mmHg
